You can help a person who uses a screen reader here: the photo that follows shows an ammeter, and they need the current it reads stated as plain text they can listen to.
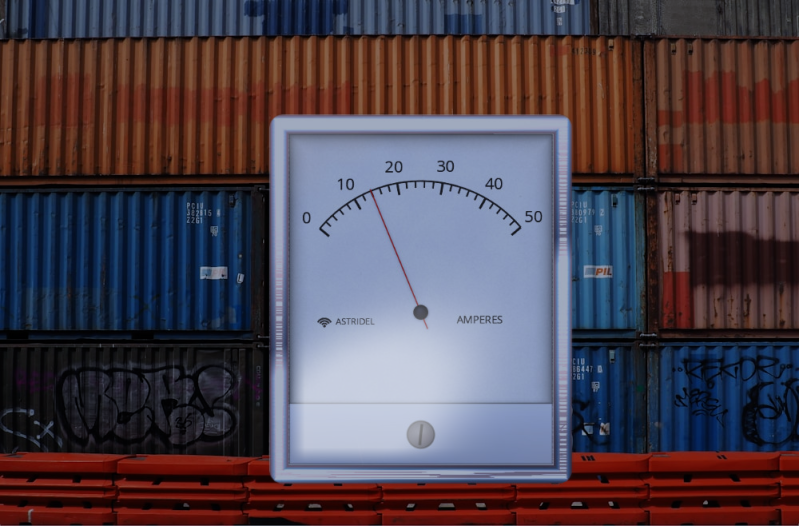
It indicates 14 A
